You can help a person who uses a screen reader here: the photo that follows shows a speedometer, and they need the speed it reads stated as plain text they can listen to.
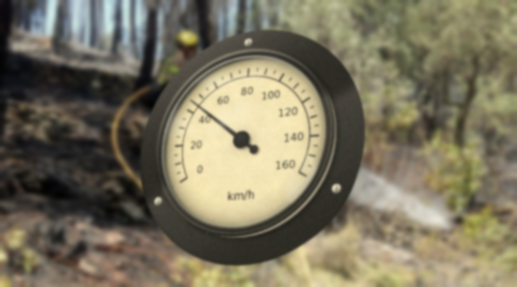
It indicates 45 km/h
